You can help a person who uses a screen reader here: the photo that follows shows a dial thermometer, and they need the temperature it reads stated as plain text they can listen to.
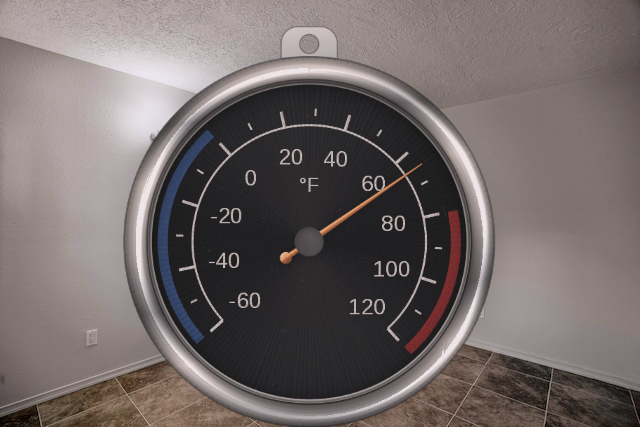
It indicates 65 °F
